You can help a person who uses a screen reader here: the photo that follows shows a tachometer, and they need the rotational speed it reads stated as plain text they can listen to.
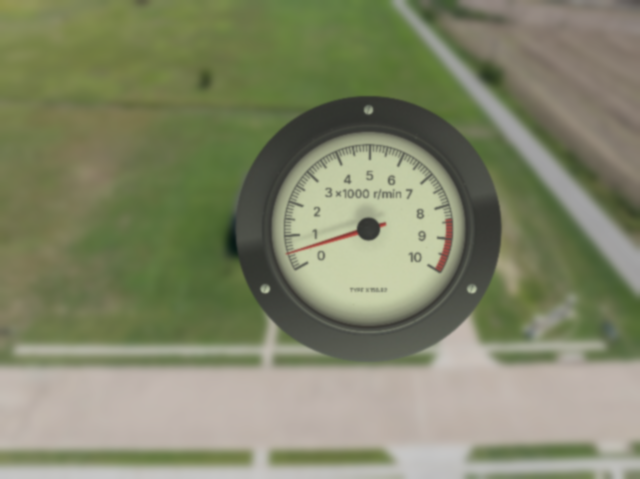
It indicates 500 rpm
